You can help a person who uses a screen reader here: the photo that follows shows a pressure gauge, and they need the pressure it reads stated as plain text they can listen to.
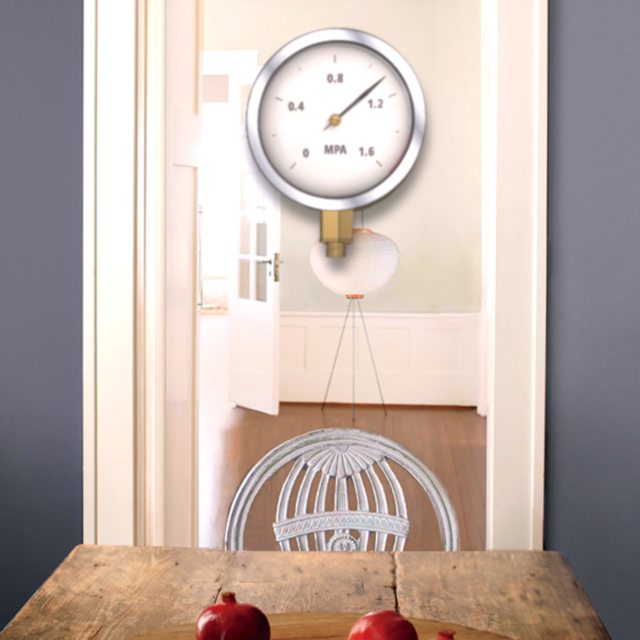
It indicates 1.1 MPa
